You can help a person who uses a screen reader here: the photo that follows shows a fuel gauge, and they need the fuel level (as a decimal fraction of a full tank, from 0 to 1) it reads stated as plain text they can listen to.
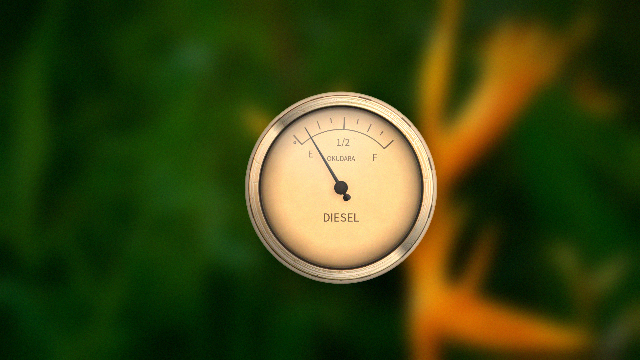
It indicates 0.125
